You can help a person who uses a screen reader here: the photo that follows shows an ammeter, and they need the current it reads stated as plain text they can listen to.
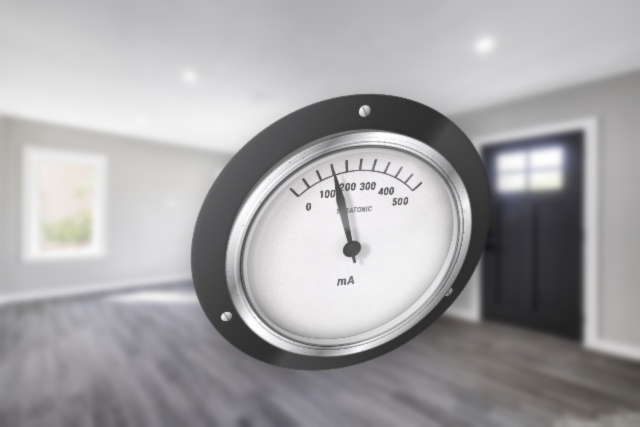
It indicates 150 mA
